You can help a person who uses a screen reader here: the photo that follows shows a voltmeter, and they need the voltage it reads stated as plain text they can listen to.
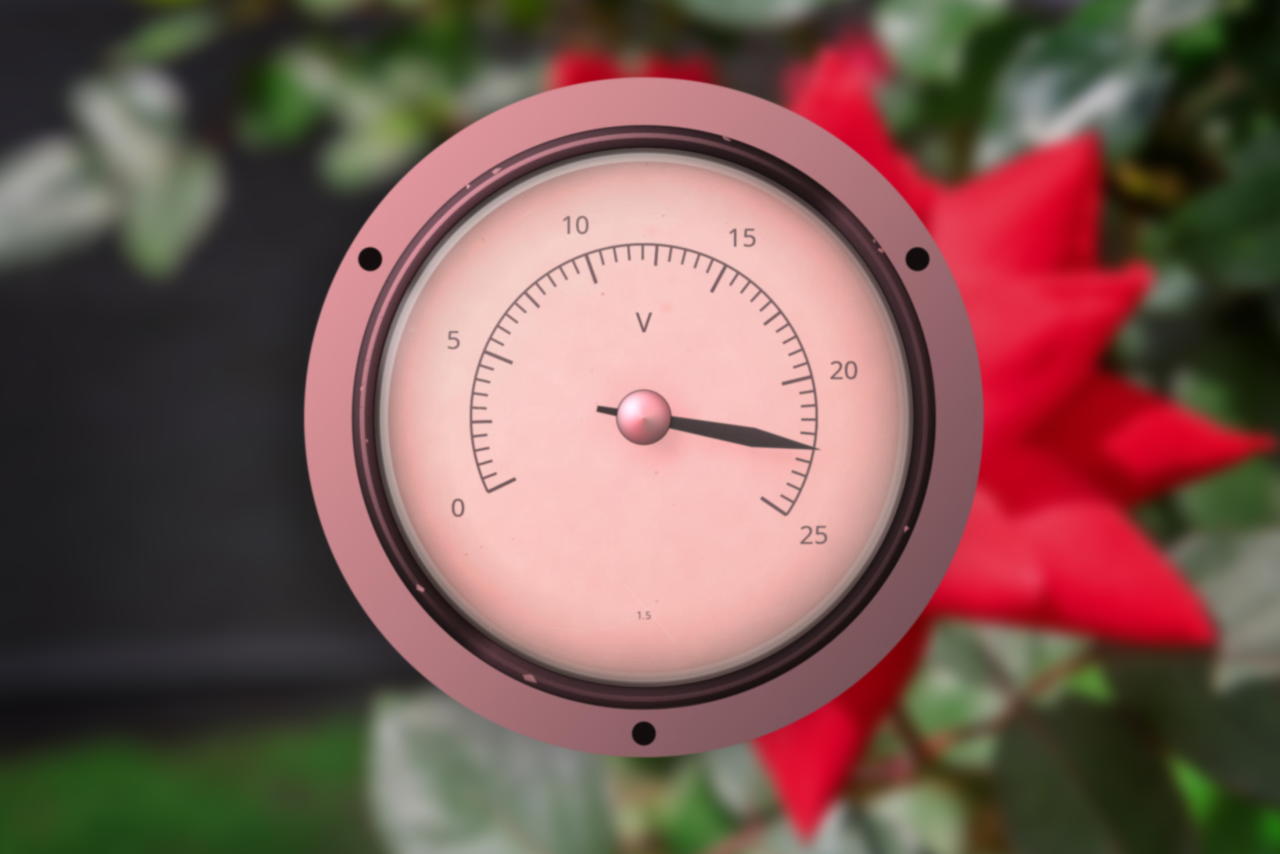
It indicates 22.5 V
